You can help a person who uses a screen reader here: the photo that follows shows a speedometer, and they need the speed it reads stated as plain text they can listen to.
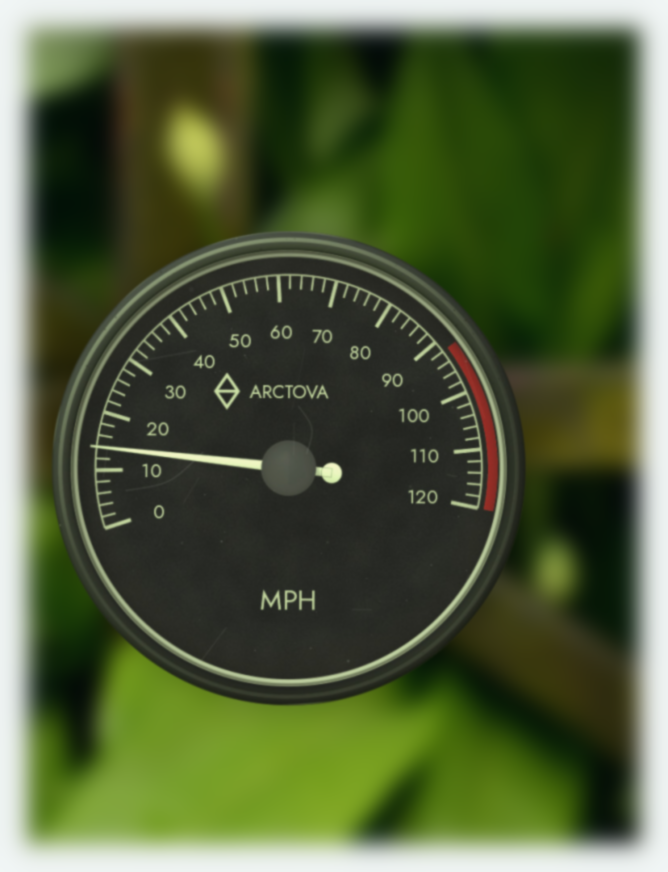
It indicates 14 mph
